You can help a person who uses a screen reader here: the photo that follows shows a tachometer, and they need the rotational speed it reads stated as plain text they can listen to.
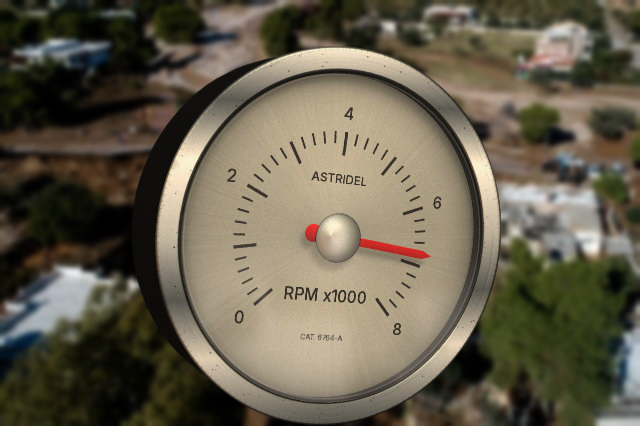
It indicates 6800 rpm
